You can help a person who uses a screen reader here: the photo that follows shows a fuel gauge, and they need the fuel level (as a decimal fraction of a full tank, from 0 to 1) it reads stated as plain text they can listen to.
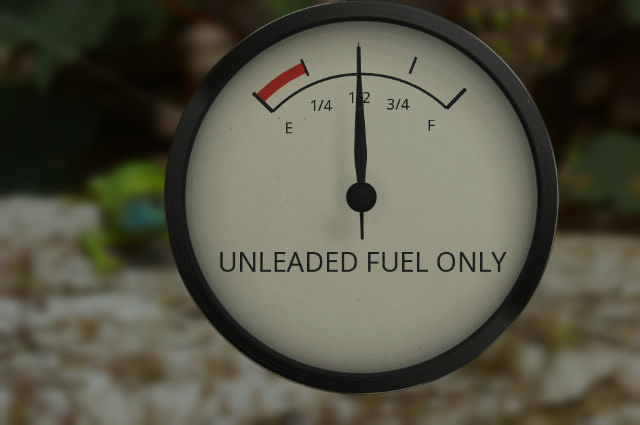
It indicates 0.5
